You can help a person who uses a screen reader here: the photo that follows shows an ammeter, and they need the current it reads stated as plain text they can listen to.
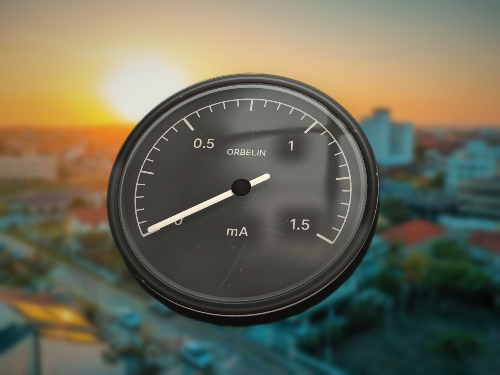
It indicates 0 mA
